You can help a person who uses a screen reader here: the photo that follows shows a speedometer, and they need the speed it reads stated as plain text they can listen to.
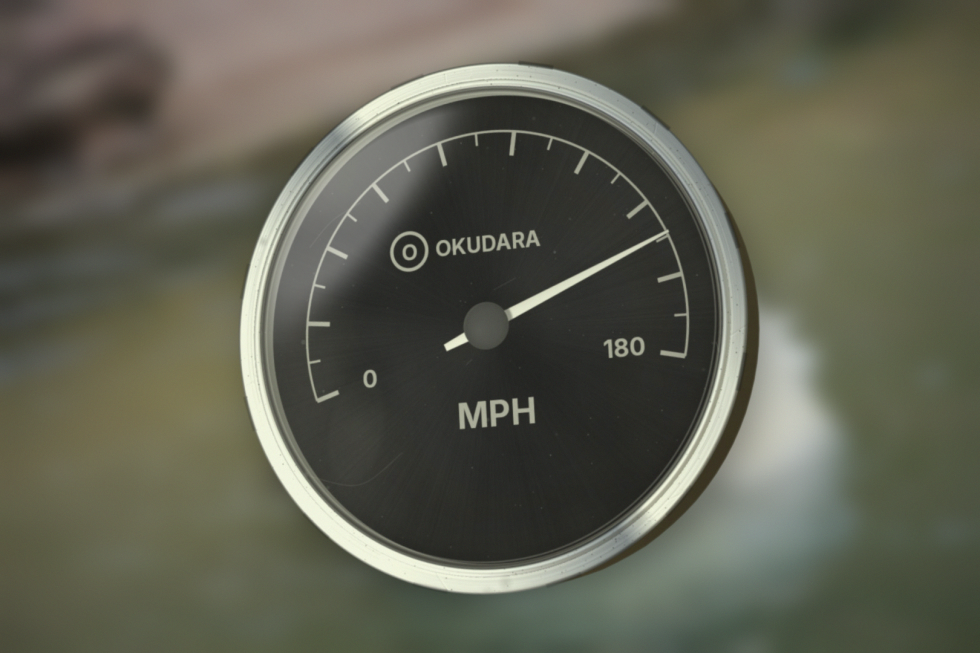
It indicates 150 mph
